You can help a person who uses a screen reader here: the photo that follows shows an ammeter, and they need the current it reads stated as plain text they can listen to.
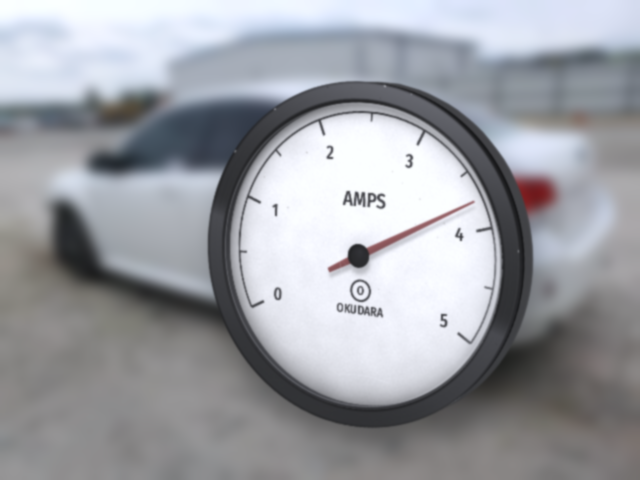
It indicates 3.75 A
